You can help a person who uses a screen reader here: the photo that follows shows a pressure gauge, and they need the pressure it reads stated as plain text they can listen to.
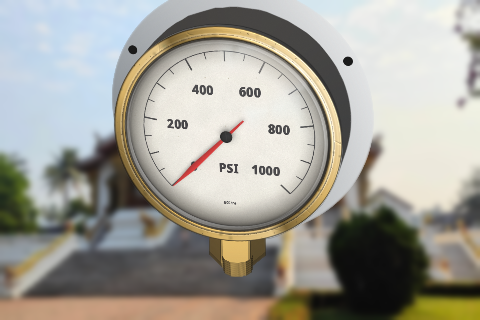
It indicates 0 psi
